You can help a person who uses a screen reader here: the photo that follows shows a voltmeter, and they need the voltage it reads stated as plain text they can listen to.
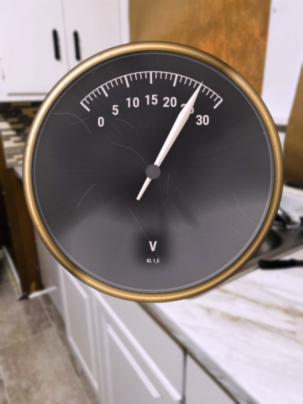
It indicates 25 V
